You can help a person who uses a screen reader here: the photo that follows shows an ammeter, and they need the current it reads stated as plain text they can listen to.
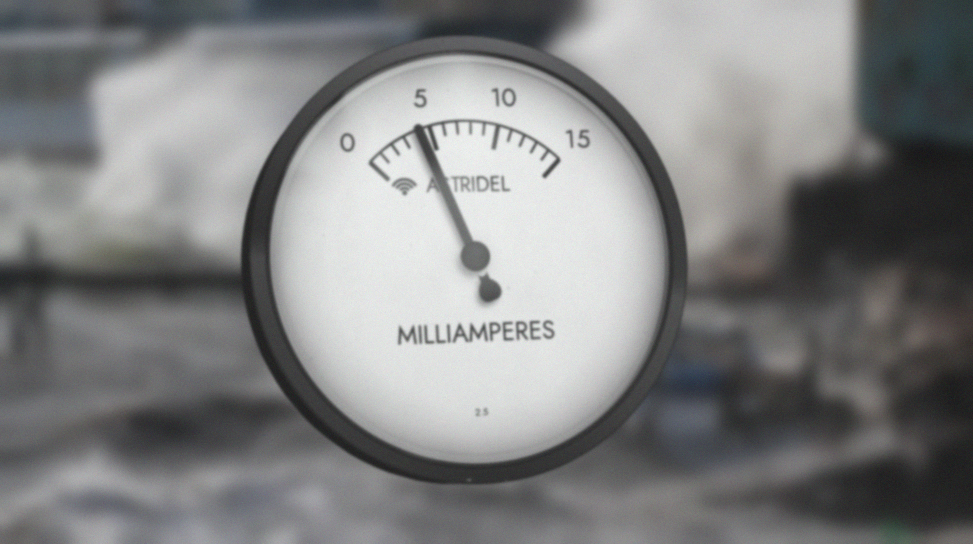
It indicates 4 mA
